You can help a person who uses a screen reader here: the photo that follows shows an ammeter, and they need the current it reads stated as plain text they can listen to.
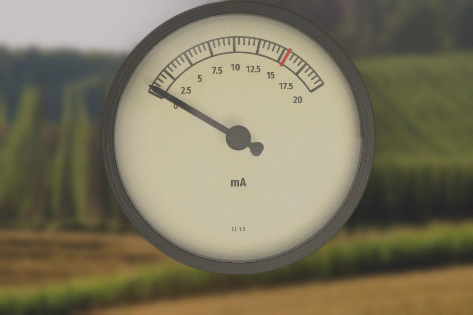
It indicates 0.5 mA
